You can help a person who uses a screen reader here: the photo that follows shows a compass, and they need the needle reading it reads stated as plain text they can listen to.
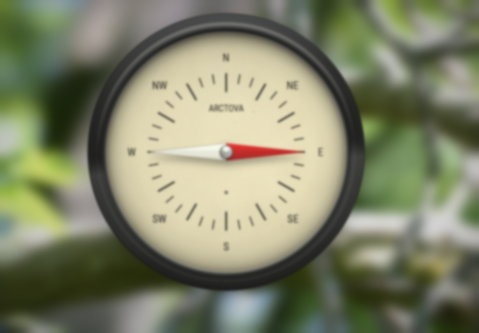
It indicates 90 °
